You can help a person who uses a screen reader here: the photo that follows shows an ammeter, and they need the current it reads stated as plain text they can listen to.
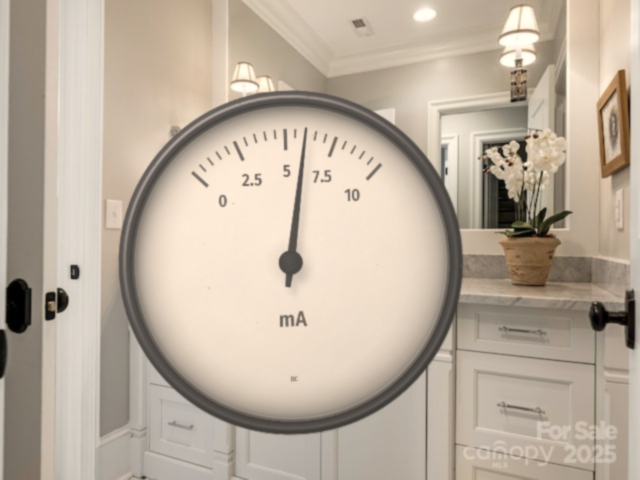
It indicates 6 mA
